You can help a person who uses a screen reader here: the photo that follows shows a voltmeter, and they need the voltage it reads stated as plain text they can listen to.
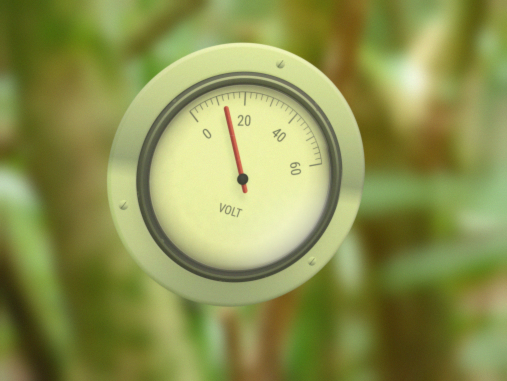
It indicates 12 V
